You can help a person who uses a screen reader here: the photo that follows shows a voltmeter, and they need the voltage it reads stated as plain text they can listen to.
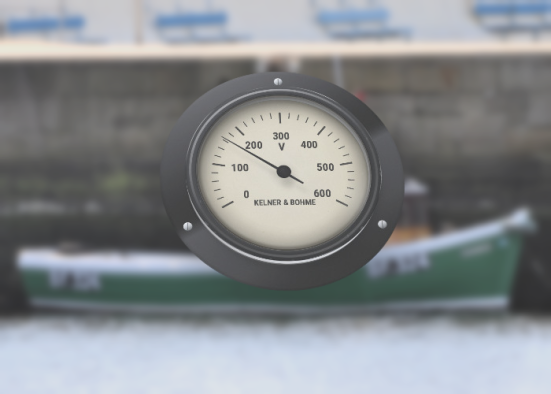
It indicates 160 V
